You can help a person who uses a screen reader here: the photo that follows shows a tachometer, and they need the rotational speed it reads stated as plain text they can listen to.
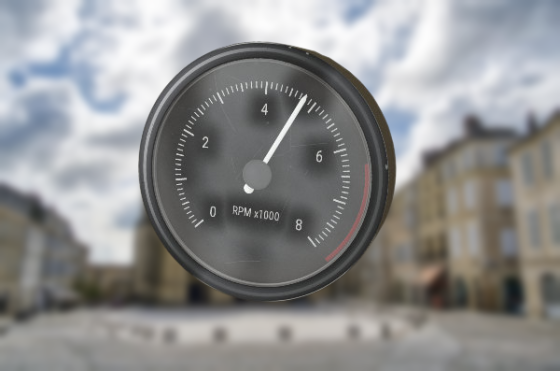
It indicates 4800 rpm
